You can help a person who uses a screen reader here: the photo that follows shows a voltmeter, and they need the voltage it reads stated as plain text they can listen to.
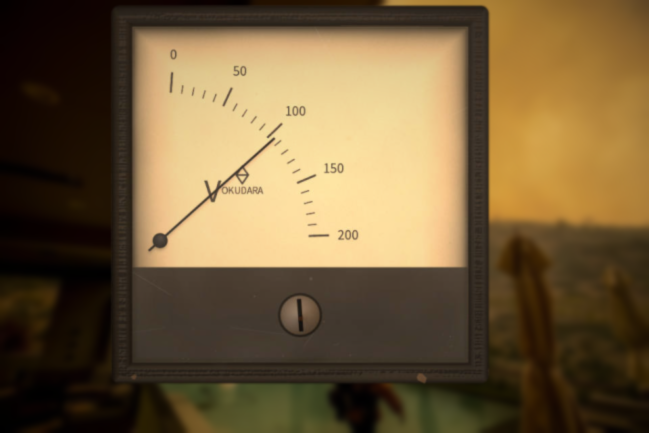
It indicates 105 V
